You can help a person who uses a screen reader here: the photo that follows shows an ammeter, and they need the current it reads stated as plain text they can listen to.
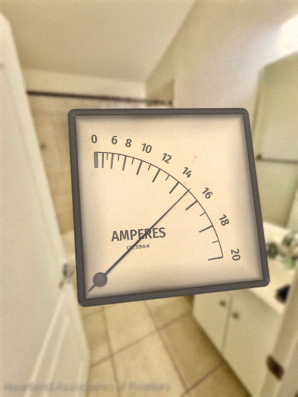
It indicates 15 A
